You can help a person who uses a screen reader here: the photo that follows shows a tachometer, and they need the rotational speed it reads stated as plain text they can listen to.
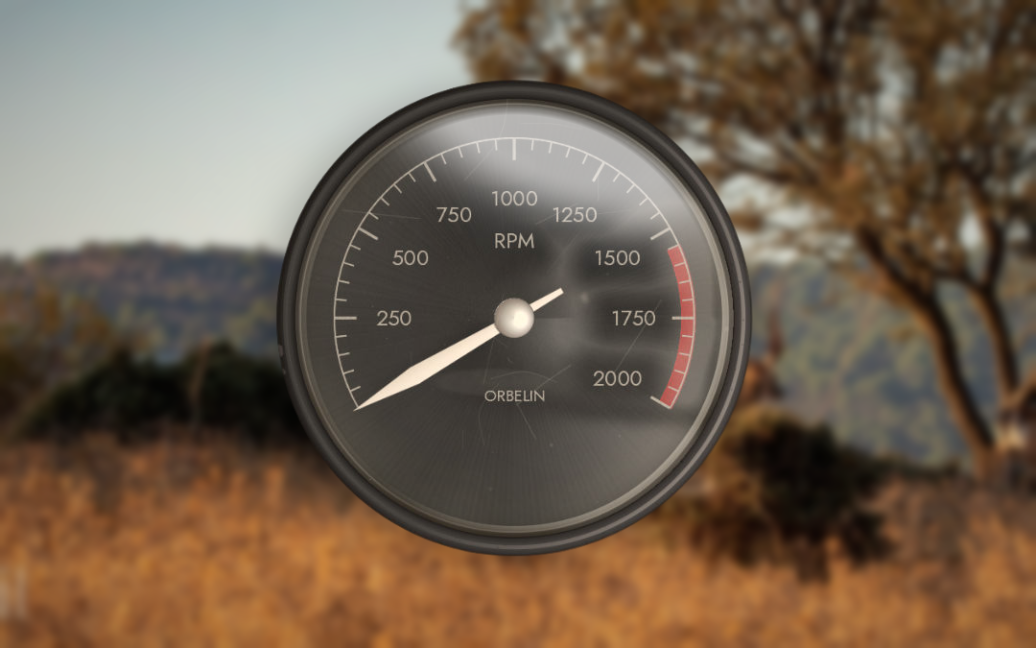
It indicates 0 rpm
